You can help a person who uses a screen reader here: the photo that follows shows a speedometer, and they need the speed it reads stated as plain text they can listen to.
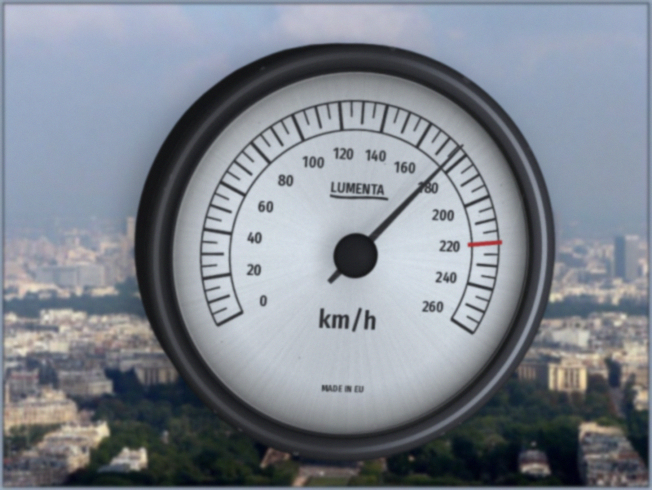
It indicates 175 km/h
